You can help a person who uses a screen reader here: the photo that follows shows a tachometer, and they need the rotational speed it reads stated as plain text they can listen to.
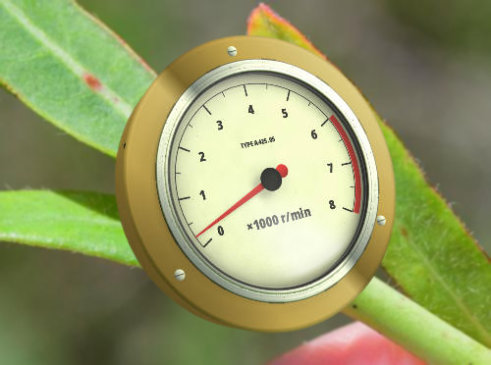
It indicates 250 rpm
